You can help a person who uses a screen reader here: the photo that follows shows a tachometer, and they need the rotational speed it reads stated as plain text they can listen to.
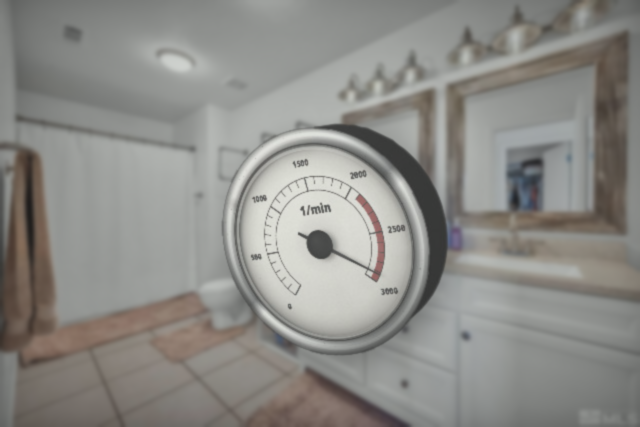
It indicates 2900 rpm
